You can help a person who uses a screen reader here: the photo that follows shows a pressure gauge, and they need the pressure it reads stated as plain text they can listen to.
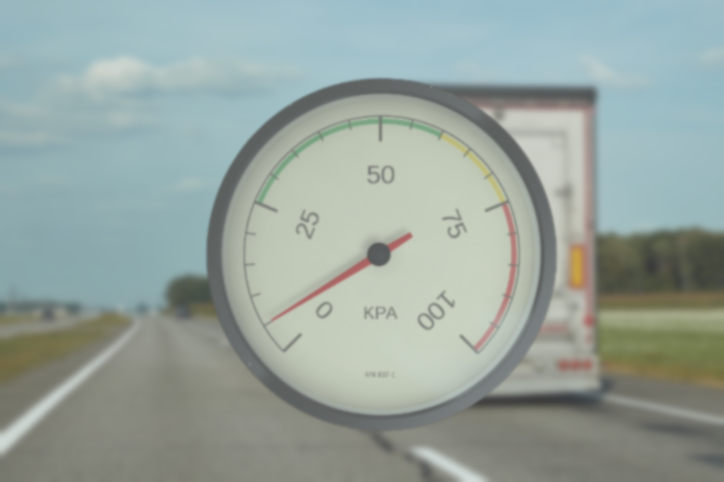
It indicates 5 kPa
